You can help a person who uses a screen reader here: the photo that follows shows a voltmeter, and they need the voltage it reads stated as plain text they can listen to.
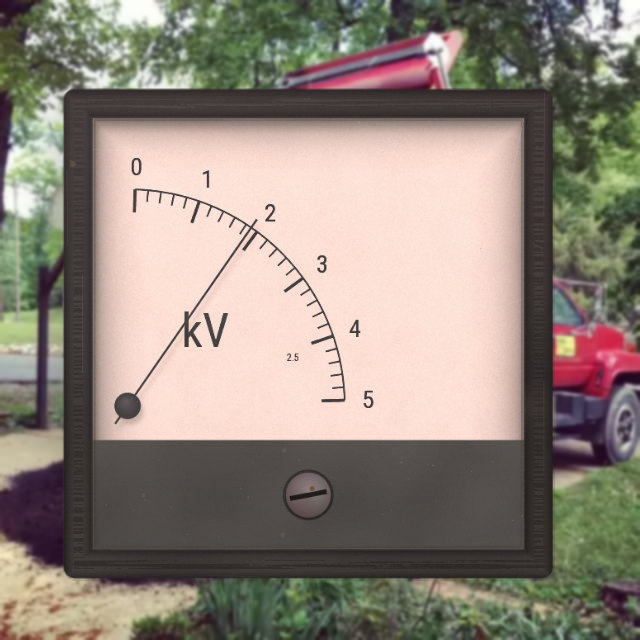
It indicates 1.9 kV
